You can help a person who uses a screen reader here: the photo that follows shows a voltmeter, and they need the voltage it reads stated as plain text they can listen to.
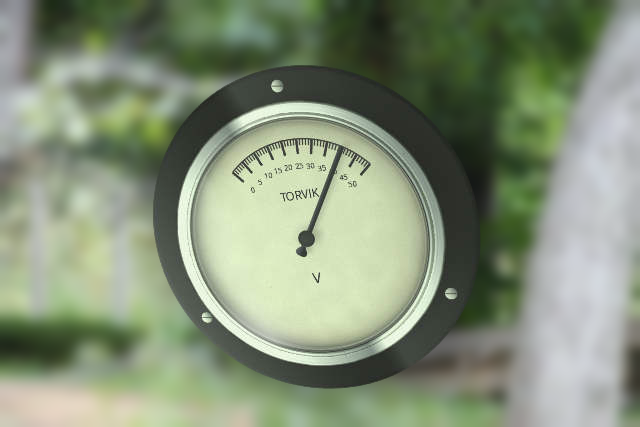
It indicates 40 V
